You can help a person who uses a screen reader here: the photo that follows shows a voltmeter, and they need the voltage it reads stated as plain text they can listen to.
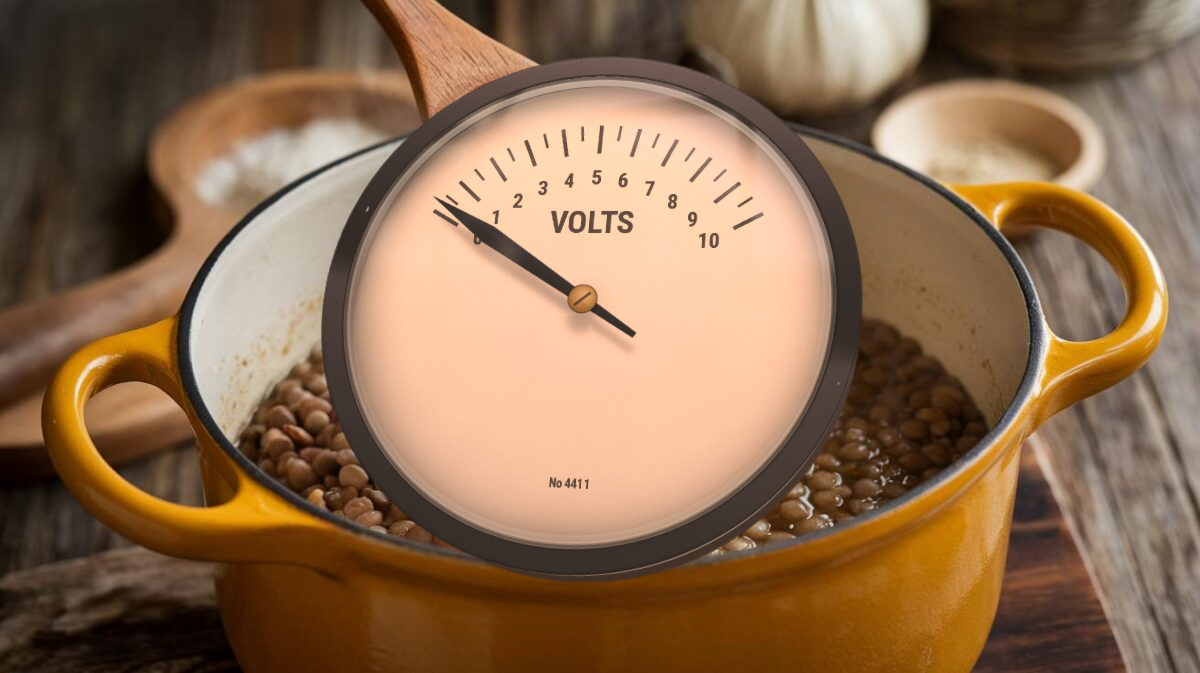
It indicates 0.25 V
